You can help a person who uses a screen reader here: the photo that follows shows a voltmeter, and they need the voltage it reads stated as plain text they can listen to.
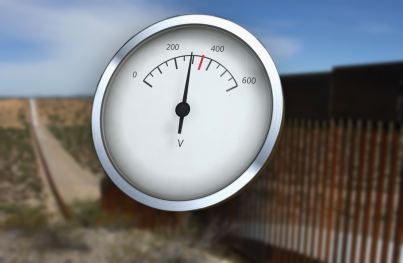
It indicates 300 V
